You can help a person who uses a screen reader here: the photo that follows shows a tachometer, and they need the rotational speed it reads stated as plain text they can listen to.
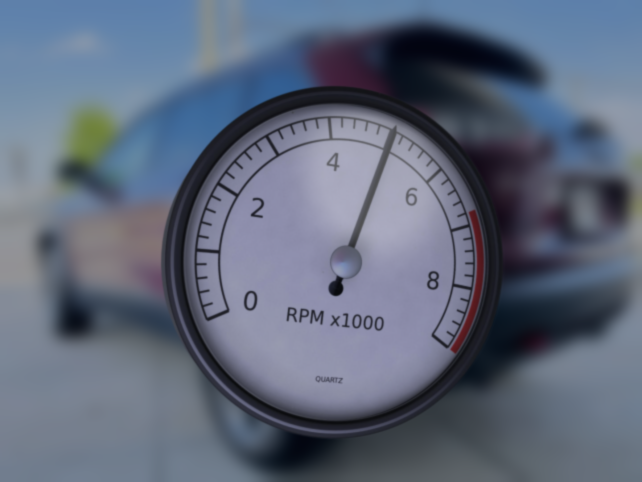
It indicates 5000 rpm
